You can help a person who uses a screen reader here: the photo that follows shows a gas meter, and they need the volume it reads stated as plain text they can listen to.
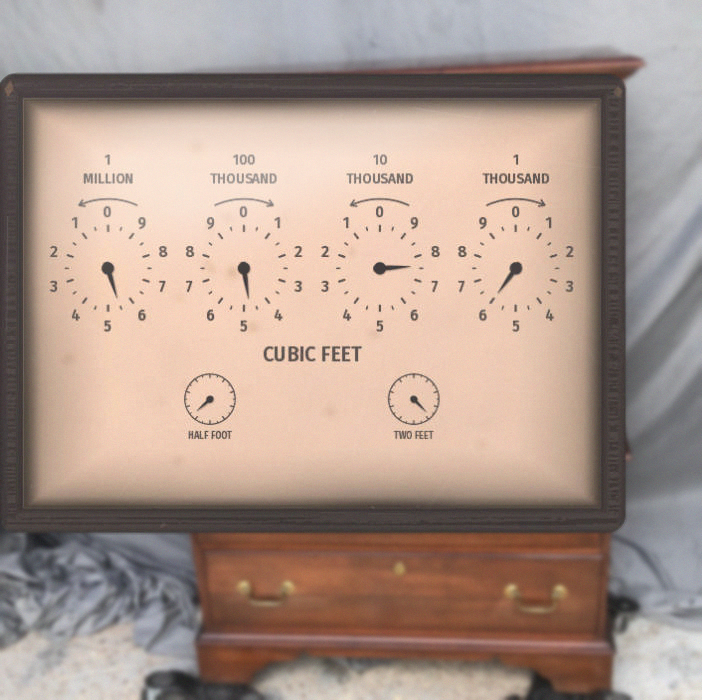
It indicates 547600 ft³
